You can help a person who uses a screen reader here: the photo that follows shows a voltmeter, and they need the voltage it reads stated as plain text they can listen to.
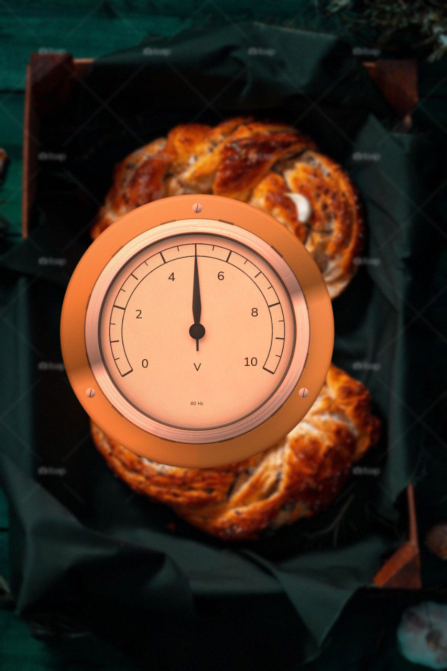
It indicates 5 V
